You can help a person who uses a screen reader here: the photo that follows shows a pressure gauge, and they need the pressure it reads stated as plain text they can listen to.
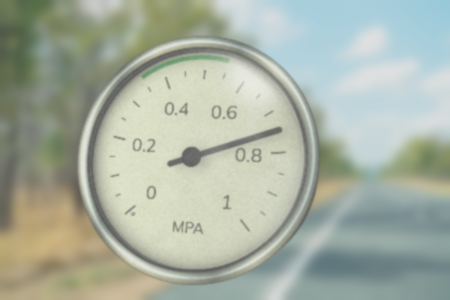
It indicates 0.75 MPa
